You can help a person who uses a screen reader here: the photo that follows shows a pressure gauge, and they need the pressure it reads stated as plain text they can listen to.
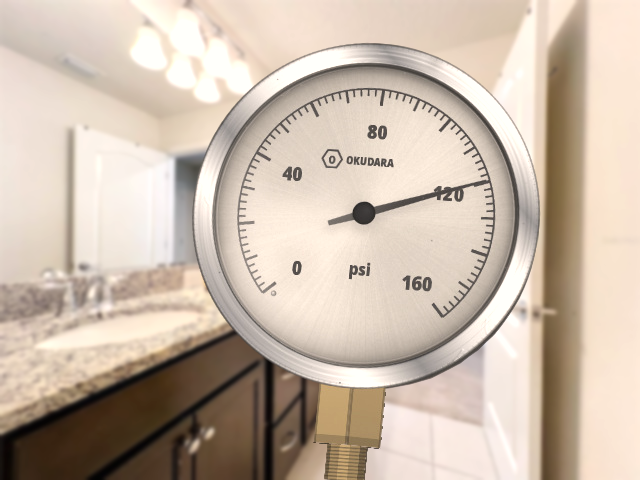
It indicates 120 psi
